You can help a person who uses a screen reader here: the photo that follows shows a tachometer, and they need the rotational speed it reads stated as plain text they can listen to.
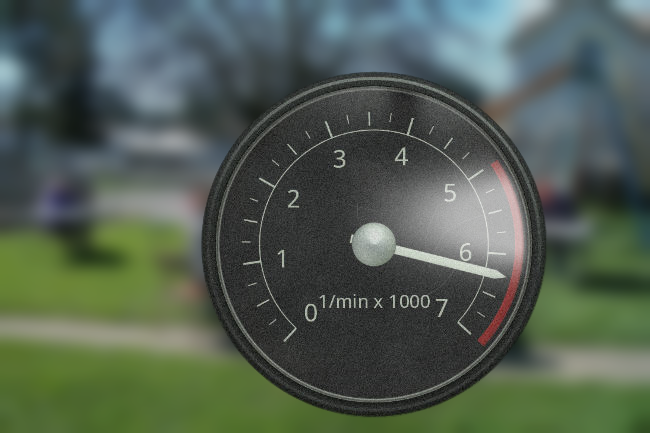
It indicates 6250 rpm
